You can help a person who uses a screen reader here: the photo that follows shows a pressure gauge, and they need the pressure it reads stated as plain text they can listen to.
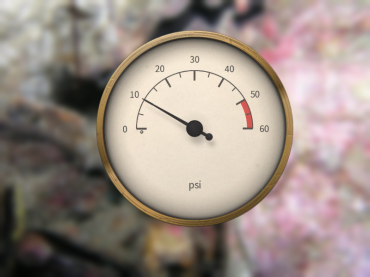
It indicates 10 psi
